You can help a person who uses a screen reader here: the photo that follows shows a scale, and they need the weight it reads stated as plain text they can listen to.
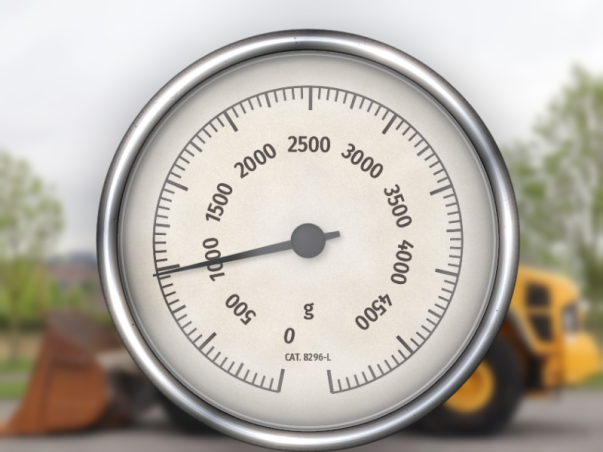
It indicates 975 g
